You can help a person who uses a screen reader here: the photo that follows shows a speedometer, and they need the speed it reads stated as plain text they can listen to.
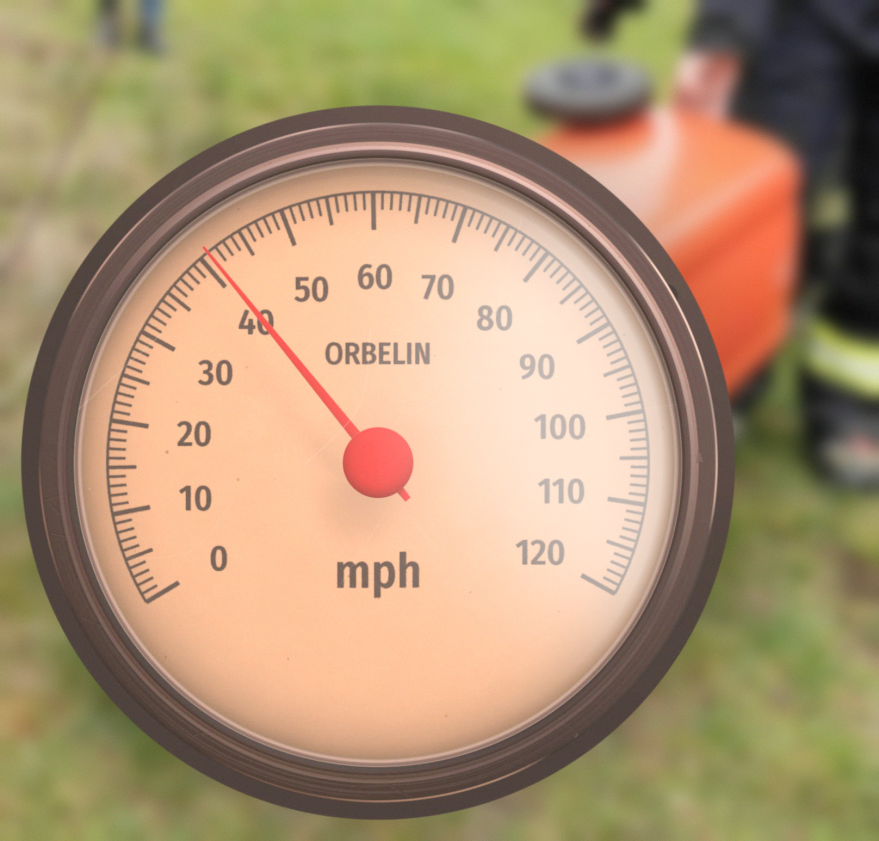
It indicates 41 mph
